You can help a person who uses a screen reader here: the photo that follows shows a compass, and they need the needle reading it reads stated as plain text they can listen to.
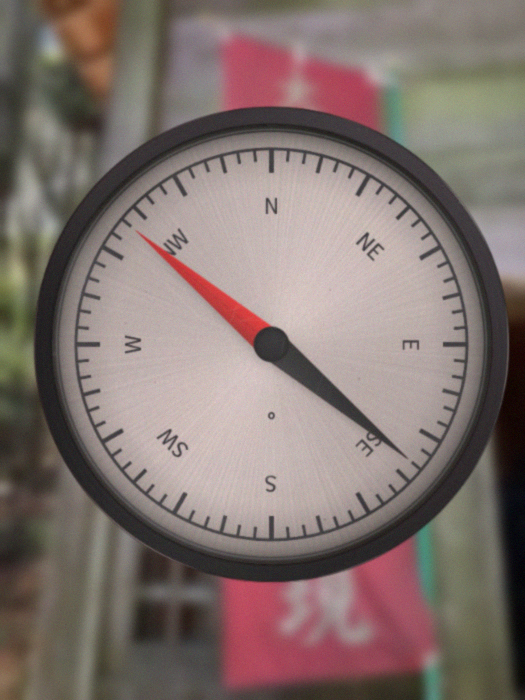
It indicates 310 °
